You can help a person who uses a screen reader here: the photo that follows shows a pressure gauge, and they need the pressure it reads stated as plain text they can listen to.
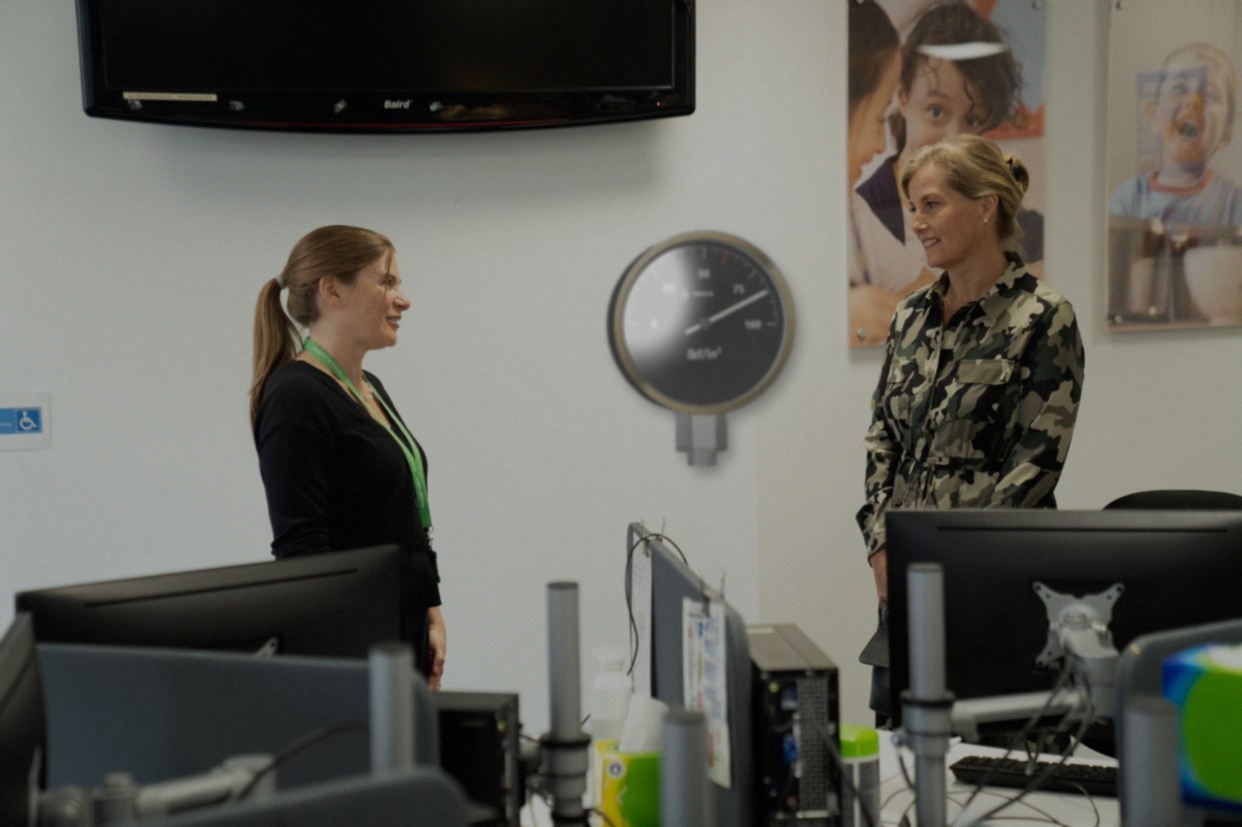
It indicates 85 psi
